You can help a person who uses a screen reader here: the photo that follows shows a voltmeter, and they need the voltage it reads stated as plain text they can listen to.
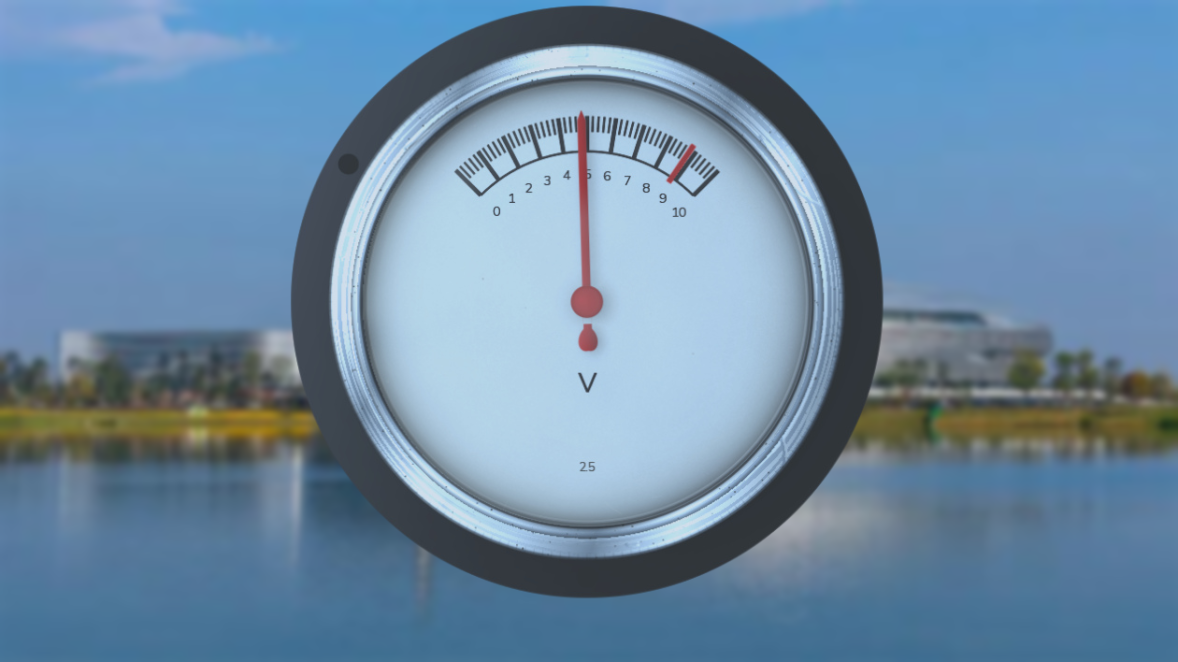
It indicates 4.8 V
